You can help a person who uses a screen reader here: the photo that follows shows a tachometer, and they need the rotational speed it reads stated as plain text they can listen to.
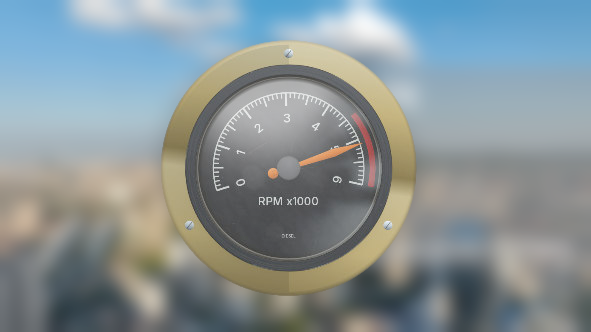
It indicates 5100 rpm
